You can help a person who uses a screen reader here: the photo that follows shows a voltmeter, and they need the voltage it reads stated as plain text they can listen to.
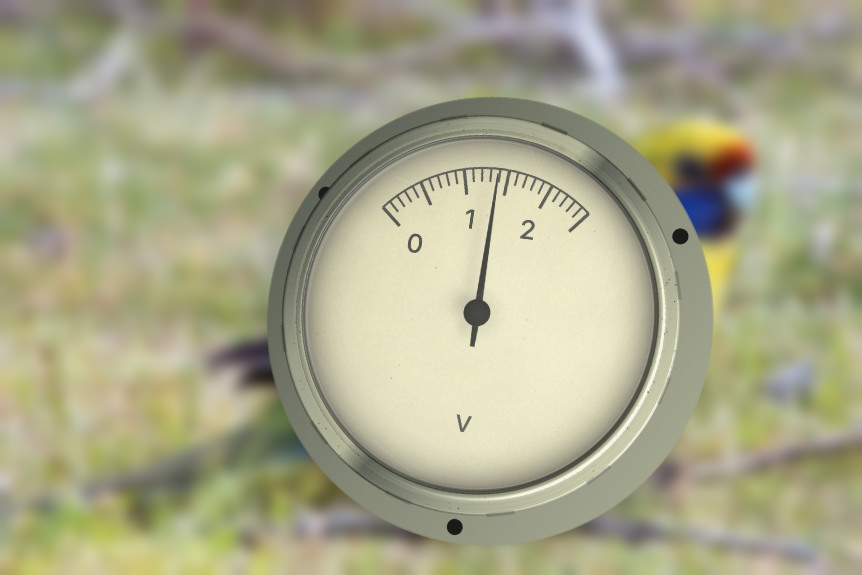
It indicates 1.4 V
